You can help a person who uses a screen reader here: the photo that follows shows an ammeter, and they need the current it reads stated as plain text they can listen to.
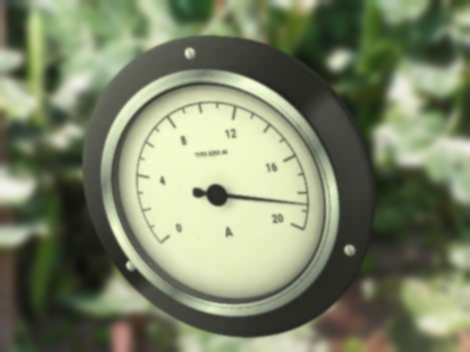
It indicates 18.5 A
